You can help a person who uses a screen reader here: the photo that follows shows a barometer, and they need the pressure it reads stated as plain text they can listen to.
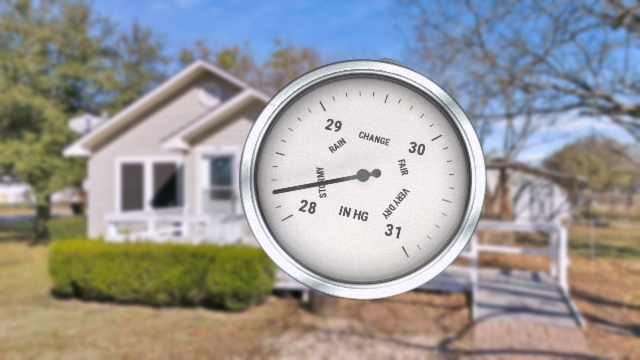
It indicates 28.2 inHg
